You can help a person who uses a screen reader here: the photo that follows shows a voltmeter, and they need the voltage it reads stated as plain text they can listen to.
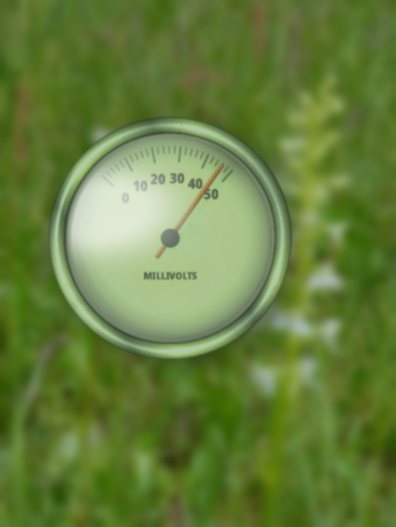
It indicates 46 mV
